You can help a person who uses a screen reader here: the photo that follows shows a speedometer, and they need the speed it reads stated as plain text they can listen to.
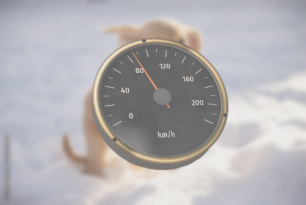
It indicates 85 km/h
